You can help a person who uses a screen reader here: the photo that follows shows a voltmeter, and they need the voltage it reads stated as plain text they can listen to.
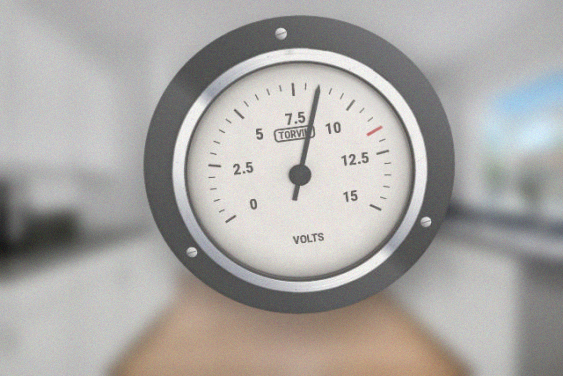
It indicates 8.5 V
